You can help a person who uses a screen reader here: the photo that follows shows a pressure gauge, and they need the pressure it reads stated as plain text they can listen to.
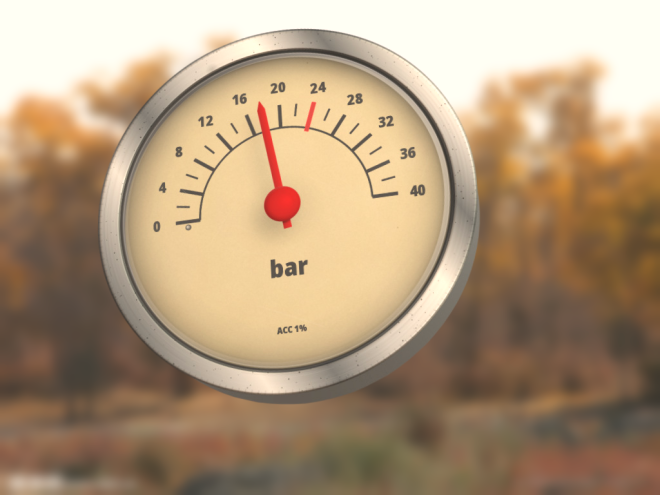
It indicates 18 bar
